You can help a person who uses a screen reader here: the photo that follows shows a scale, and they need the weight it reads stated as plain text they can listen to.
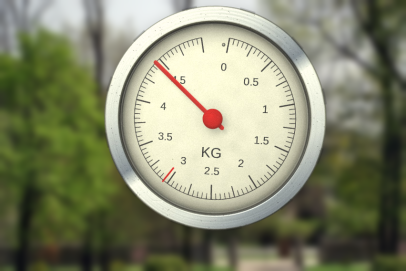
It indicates 4.45 kg
